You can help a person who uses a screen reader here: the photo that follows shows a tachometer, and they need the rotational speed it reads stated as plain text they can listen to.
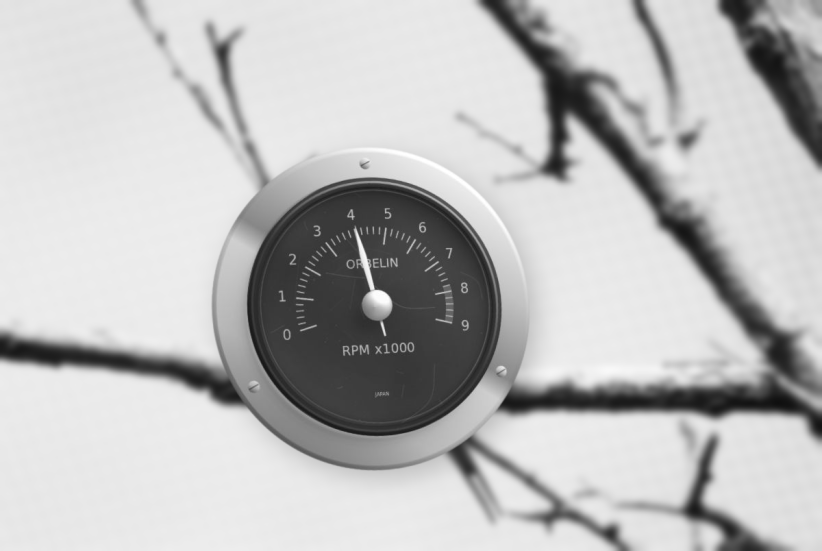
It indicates 4000 rpm
